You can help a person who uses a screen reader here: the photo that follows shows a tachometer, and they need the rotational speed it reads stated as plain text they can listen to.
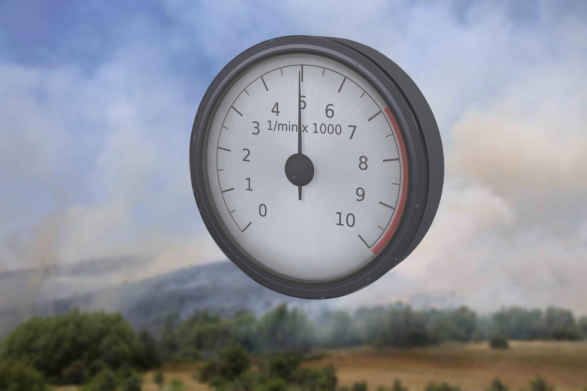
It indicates 5000 rpm
